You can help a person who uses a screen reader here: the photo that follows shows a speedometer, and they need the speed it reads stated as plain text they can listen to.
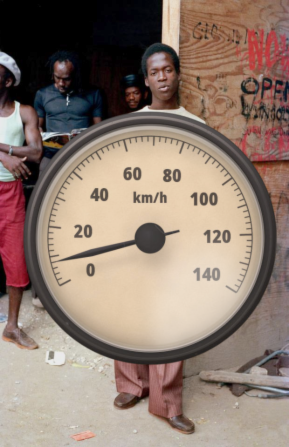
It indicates 8 km/h
